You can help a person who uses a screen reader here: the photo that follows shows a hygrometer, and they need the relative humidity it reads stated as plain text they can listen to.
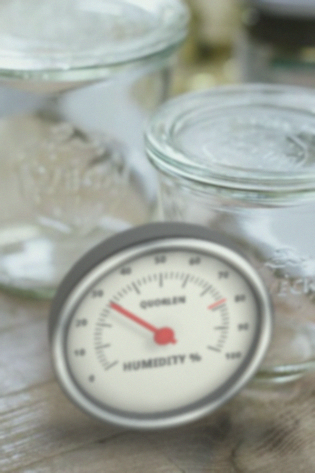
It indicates 30 %
